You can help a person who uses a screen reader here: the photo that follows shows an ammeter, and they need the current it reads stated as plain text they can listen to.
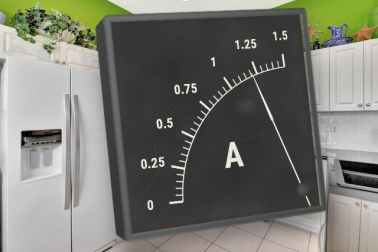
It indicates 1.2 A
